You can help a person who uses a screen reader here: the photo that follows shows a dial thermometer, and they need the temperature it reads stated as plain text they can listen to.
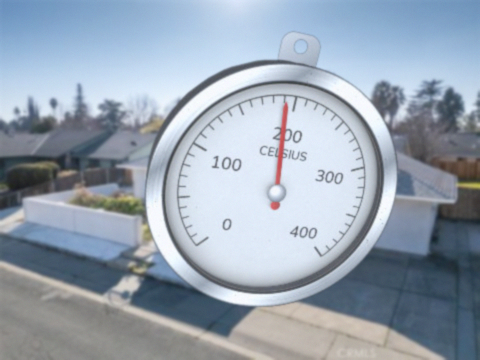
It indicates 190 °C
